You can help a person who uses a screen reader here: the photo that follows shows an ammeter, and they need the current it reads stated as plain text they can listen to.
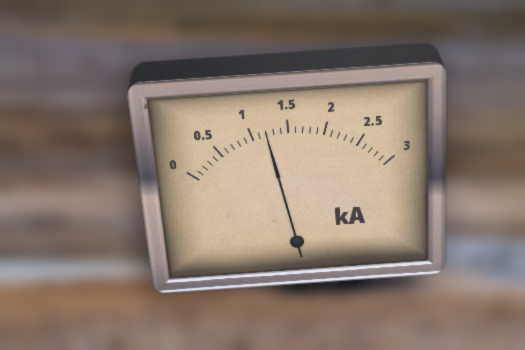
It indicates 1.2 kA
